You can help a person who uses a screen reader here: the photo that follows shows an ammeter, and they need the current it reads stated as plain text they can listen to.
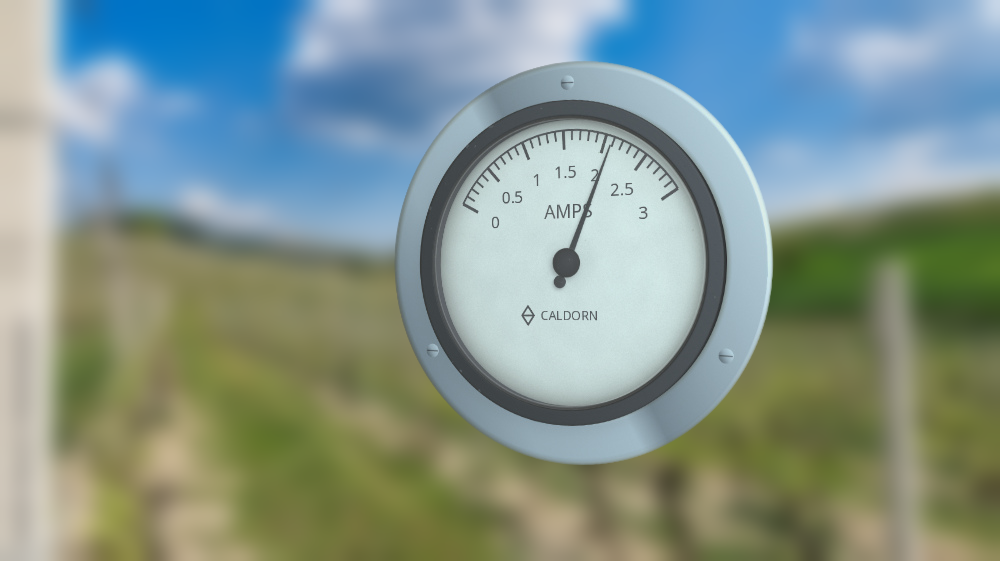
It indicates 2.1 A
